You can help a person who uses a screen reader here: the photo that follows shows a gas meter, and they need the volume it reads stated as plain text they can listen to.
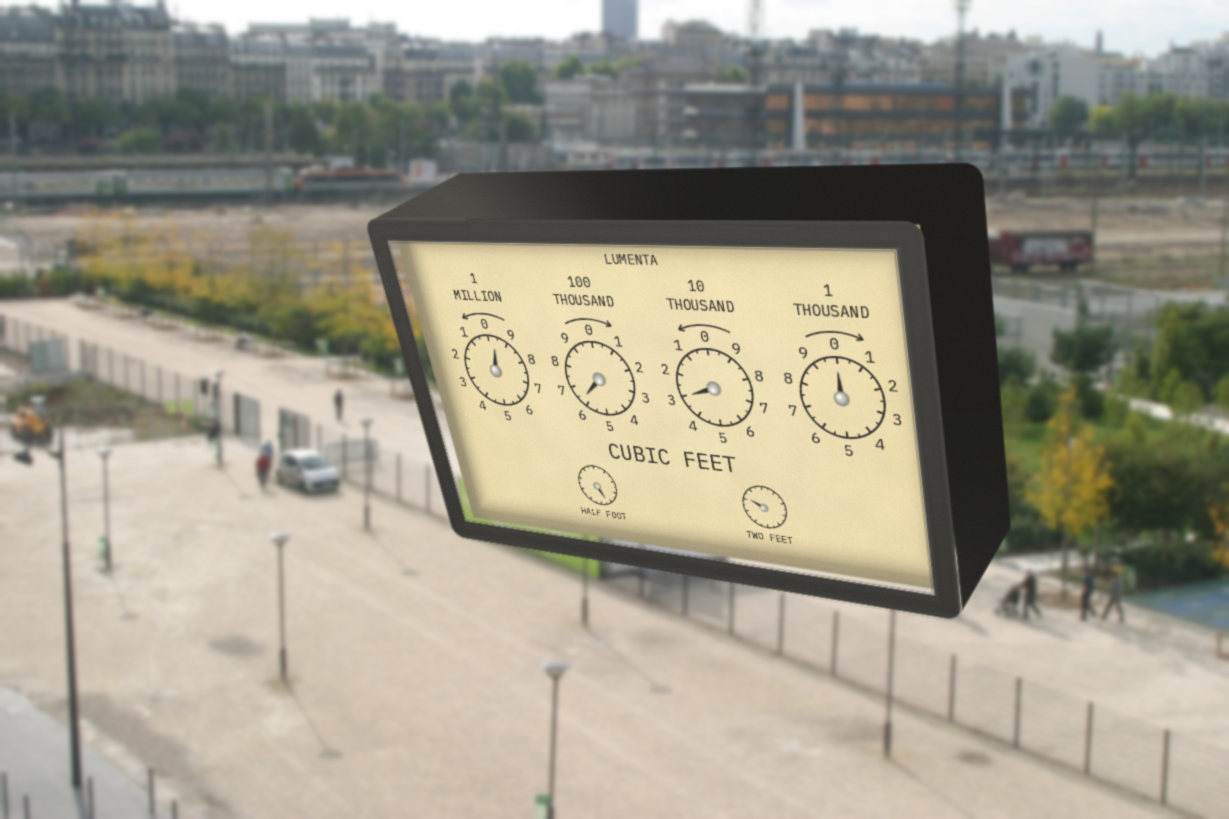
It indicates 963000 ft³
